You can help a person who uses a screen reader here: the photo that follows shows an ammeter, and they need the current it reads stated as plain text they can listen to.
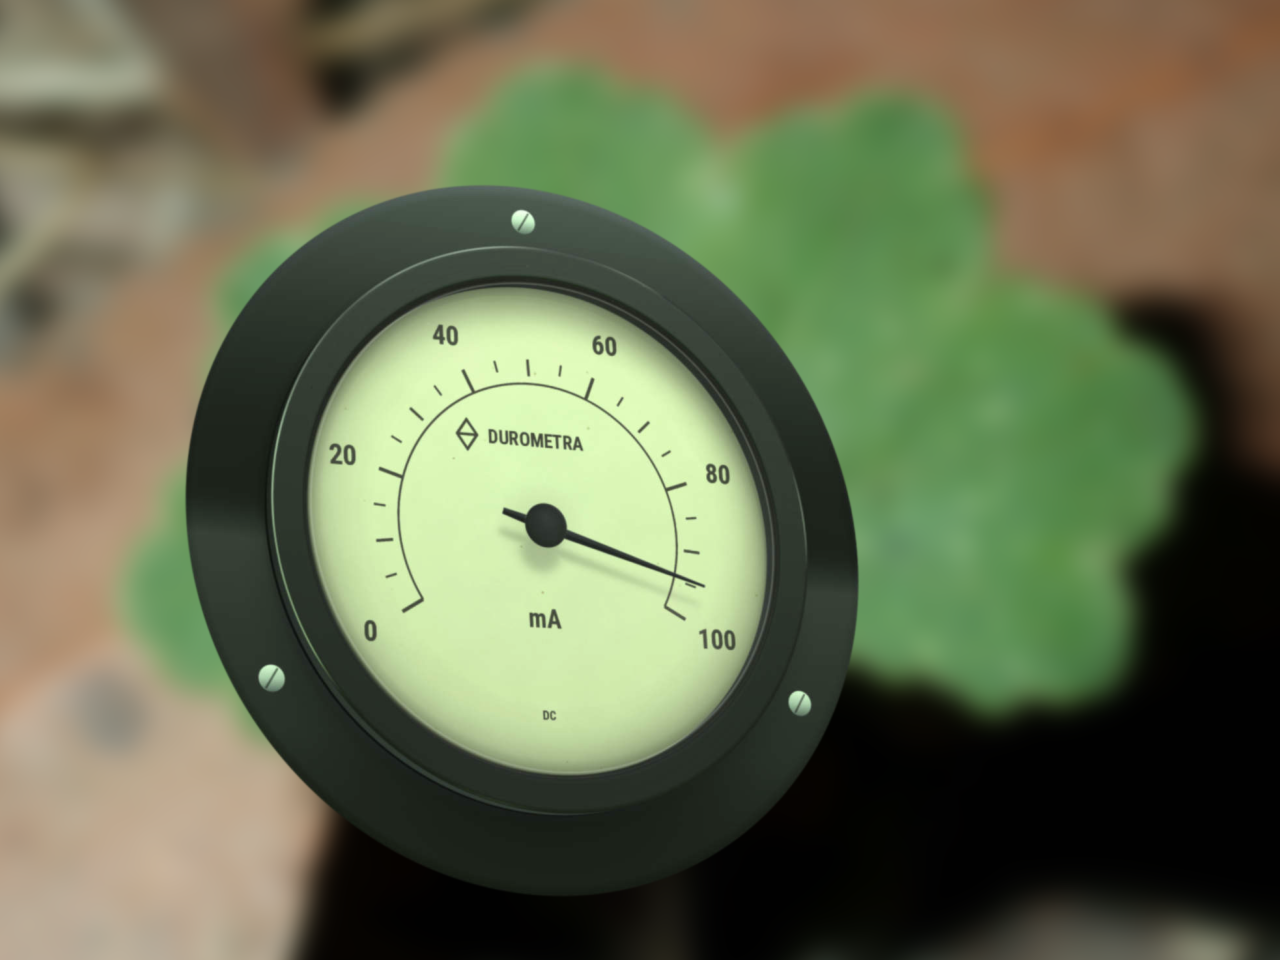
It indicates 95 mA
